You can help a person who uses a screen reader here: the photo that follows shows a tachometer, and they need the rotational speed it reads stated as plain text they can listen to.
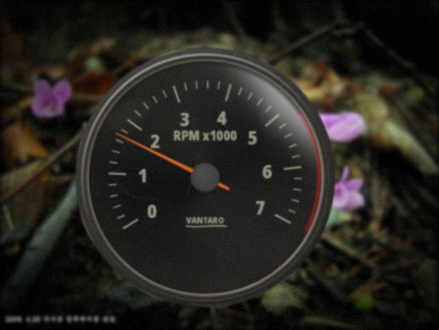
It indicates 1700 rpm
